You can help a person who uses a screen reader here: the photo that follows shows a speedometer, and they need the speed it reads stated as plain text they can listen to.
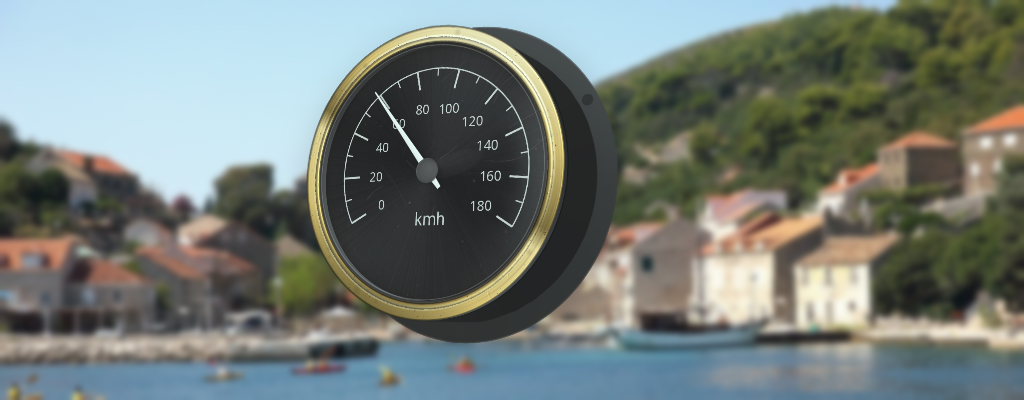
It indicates 60 km/h
